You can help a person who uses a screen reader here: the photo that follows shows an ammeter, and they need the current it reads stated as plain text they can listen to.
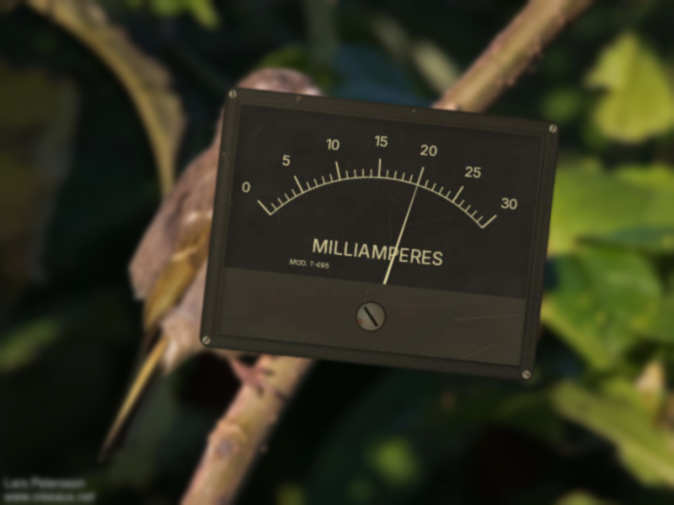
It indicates 20 mA
